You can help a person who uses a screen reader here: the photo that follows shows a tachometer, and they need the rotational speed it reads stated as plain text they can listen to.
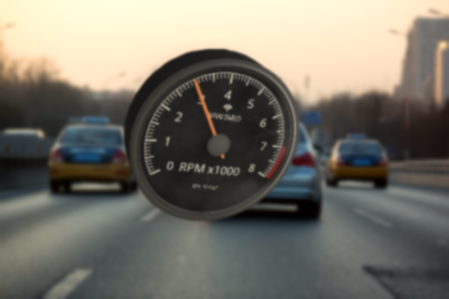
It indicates 3000 rpm
